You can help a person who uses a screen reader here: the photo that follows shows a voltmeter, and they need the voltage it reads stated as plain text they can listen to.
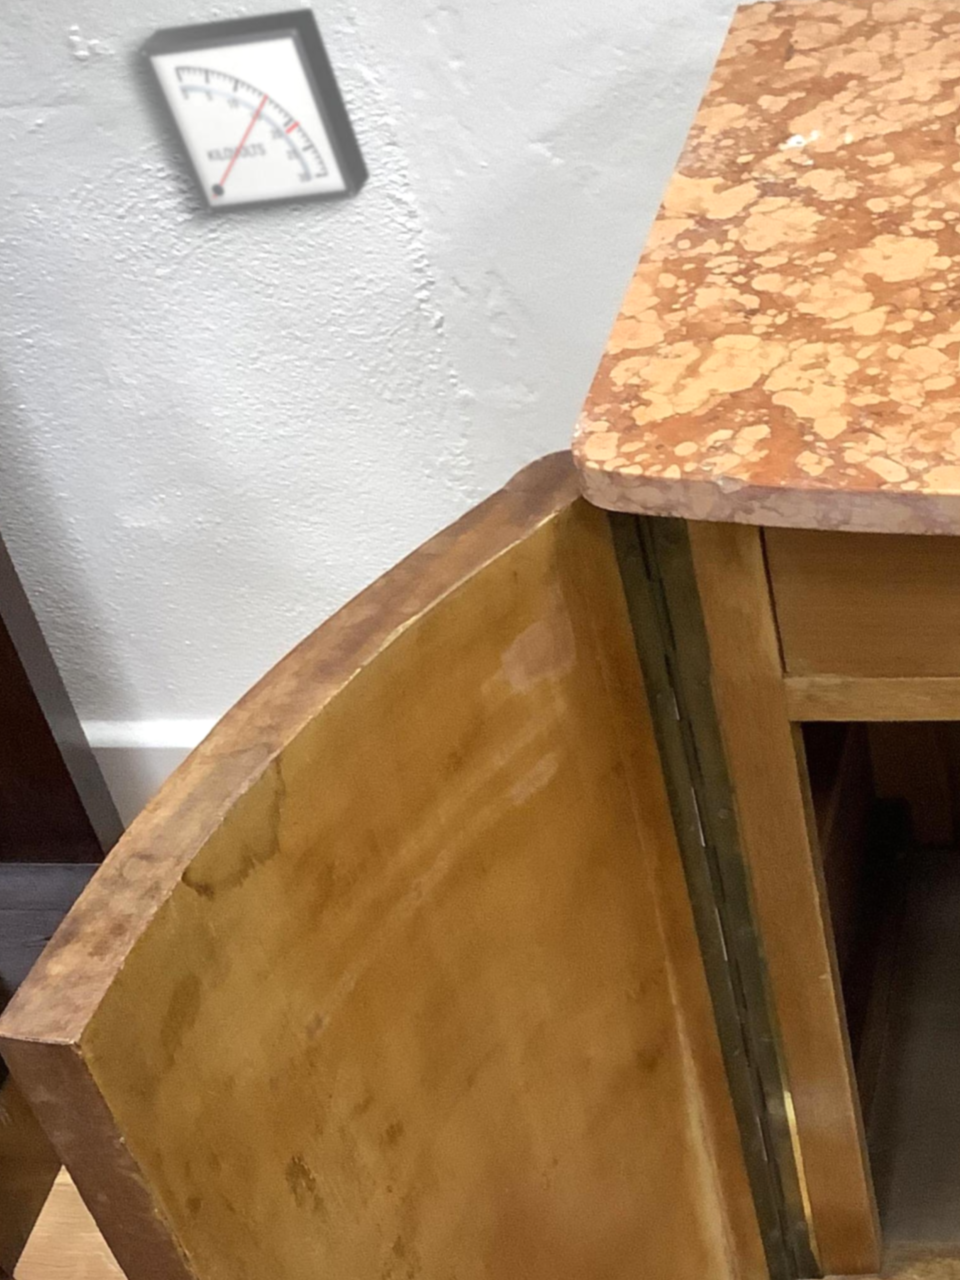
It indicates 15 kV
